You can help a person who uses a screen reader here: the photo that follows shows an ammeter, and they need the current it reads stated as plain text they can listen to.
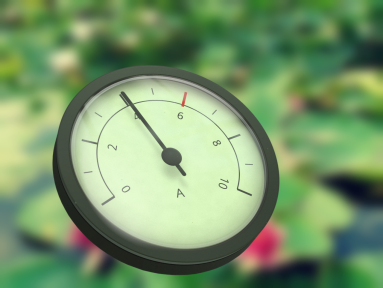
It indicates 4 A
